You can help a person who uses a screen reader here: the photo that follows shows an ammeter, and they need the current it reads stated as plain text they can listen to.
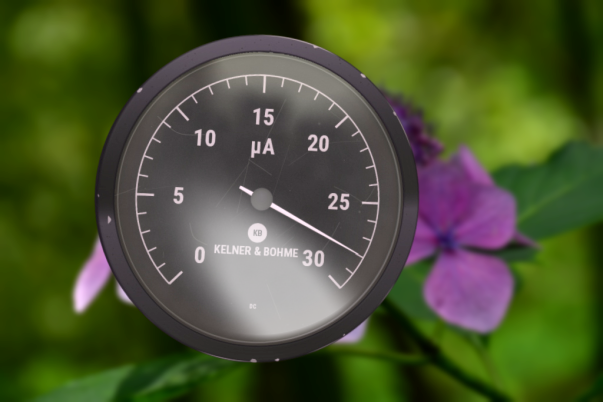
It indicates 28 µA
